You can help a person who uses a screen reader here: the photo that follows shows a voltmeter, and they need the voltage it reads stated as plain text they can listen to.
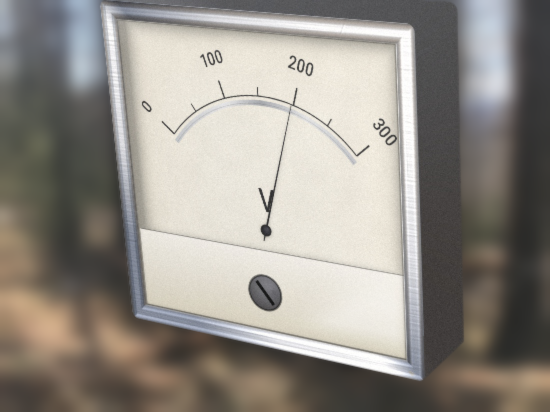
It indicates 200 V
